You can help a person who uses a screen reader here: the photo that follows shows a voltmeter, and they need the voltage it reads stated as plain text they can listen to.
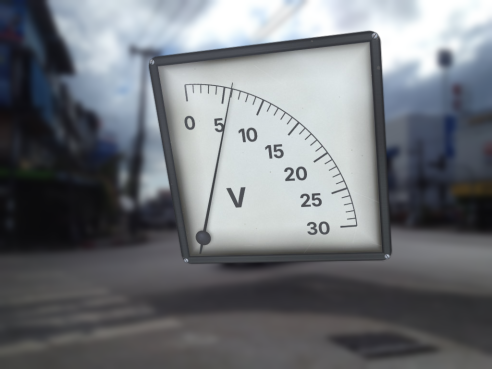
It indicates 6 V
